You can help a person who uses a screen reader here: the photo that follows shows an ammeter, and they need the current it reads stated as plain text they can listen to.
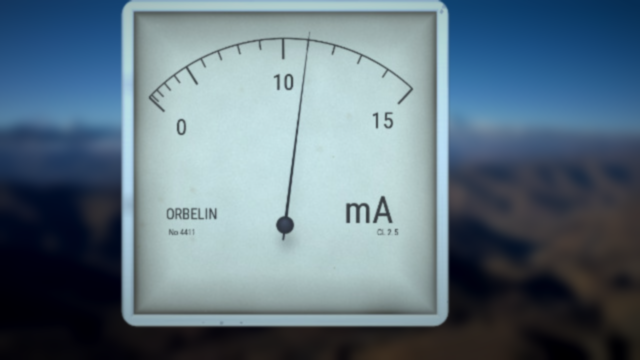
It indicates 11 mA
